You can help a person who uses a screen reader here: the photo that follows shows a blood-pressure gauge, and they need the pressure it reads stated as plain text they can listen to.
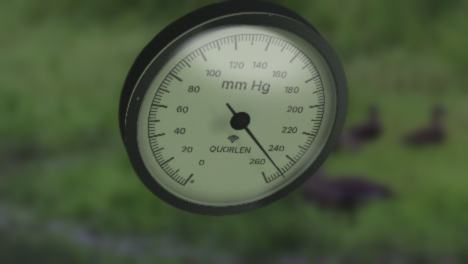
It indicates 250 mmHg
